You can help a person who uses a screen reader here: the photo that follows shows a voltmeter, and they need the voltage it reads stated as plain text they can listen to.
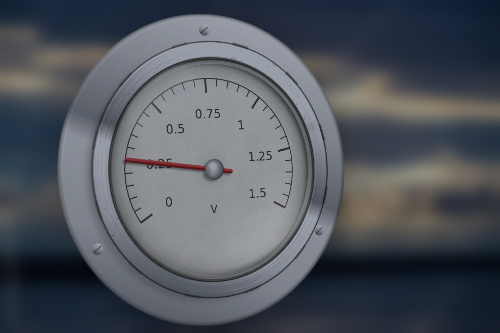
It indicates 0.25 V
